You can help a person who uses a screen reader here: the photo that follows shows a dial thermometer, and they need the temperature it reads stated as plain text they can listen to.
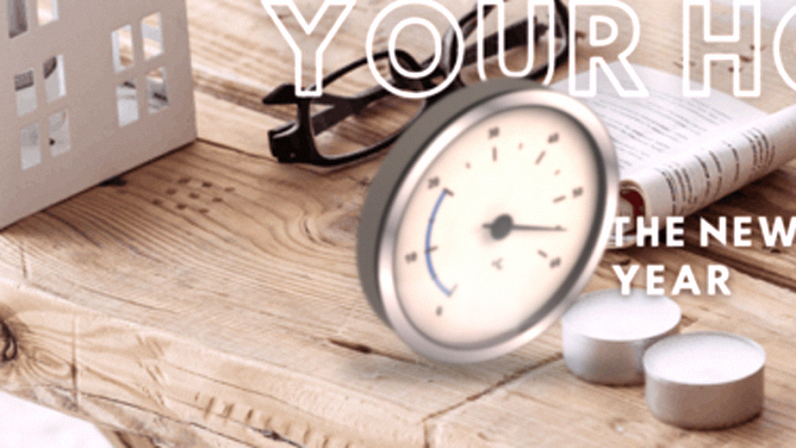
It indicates 55 °C
